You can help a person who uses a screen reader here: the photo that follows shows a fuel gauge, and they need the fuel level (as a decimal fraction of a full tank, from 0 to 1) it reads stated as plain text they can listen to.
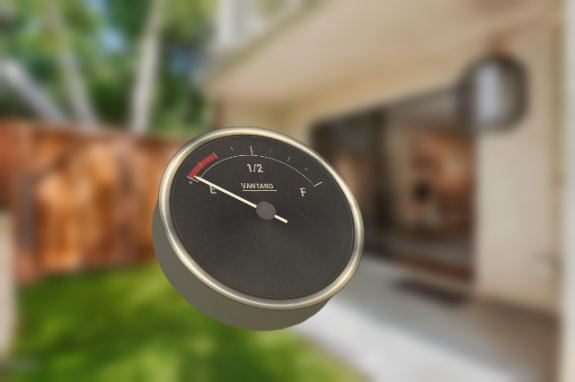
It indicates 0
